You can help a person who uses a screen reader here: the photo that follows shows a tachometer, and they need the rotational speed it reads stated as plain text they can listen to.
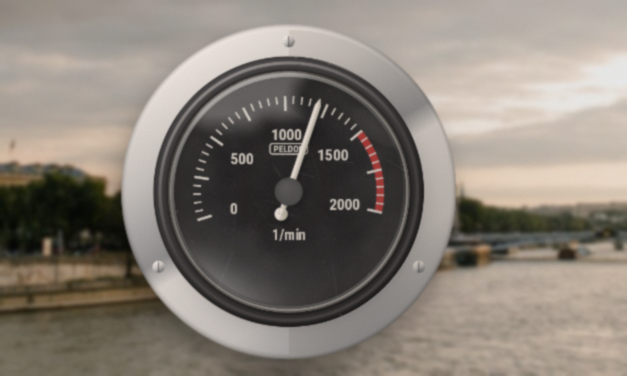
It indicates 1200 rpm
